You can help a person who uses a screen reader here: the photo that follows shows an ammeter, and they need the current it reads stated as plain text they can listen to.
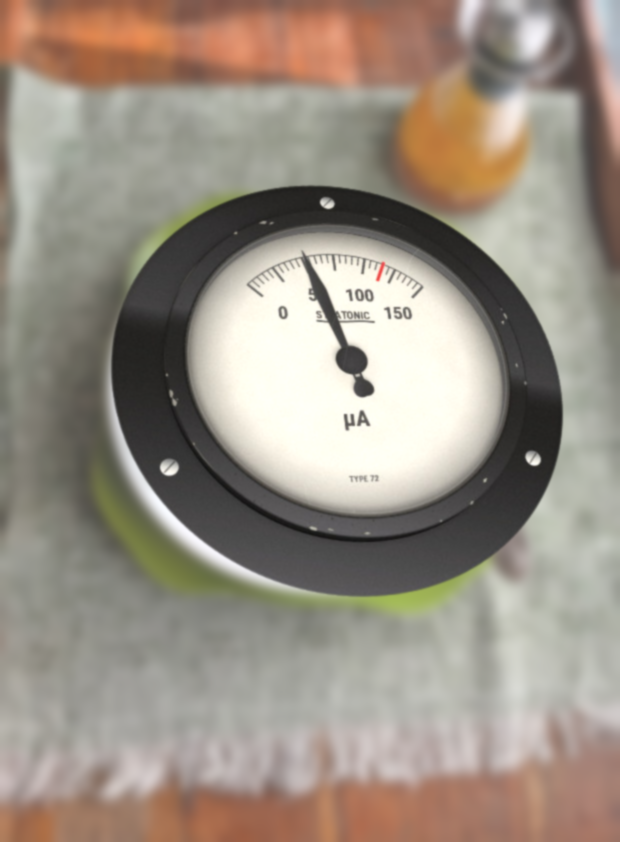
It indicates 50 µA
